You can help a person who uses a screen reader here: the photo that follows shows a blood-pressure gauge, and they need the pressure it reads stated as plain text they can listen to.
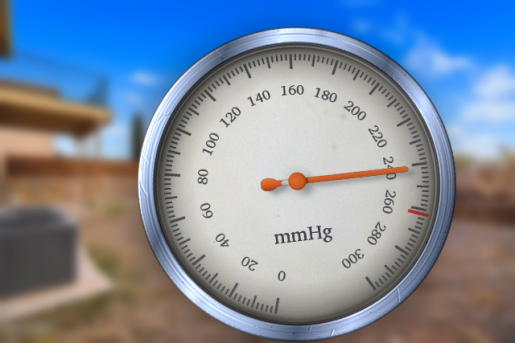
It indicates 242 mmHg
